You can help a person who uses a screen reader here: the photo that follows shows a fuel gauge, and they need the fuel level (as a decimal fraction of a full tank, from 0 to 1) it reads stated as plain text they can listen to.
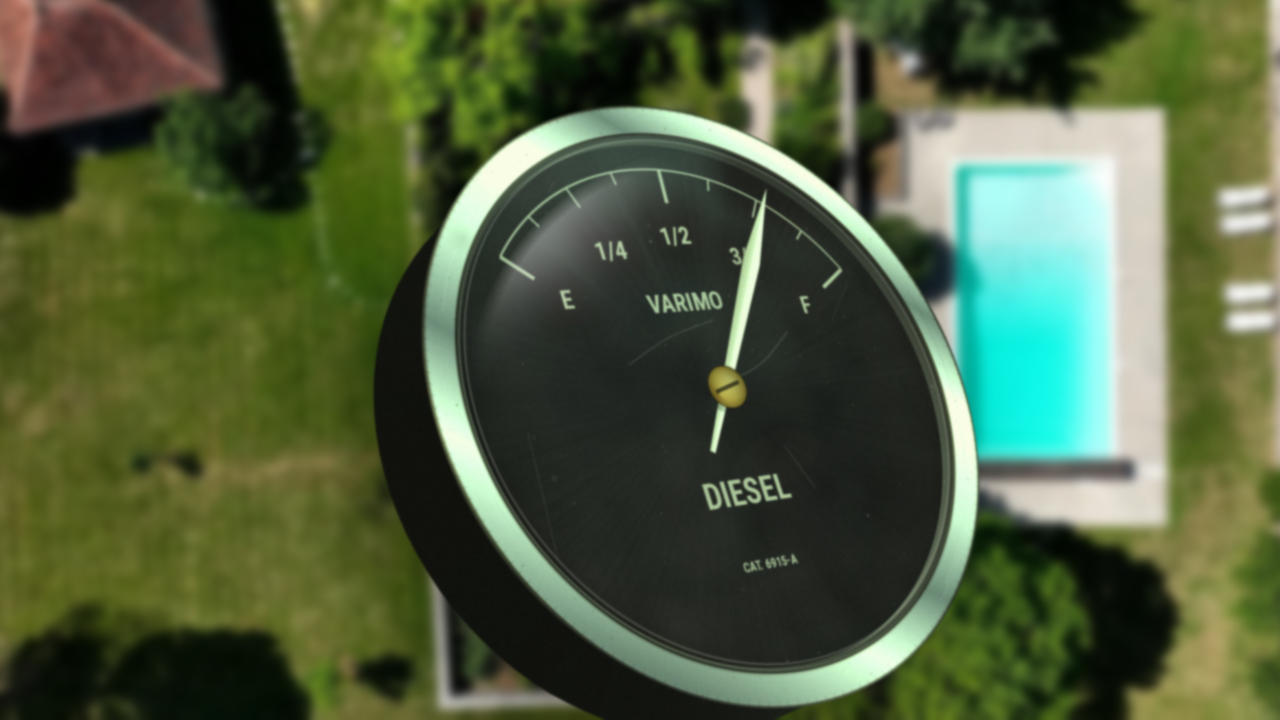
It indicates 0.75
